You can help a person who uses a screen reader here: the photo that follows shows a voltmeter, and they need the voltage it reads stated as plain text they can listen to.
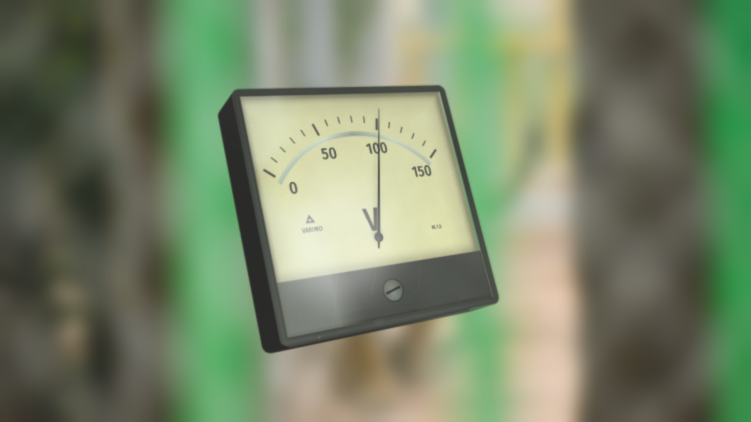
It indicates 100 V
